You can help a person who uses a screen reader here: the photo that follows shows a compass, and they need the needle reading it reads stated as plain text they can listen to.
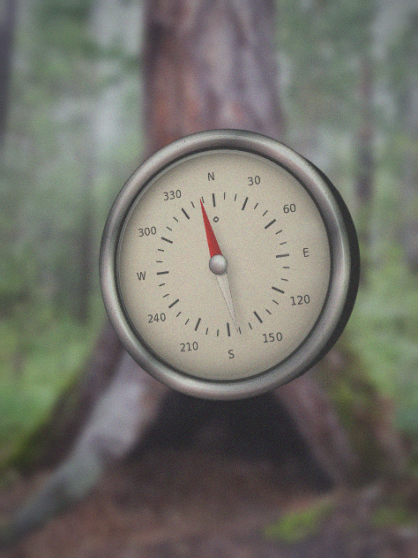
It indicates 350 °
